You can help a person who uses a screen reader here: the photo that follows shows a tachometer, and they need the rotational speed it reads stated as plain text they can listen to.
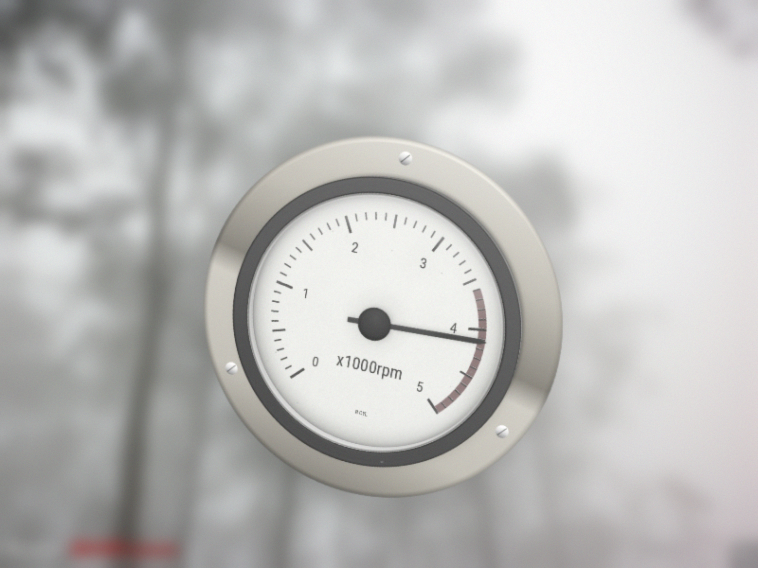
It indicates 4100 rpm
